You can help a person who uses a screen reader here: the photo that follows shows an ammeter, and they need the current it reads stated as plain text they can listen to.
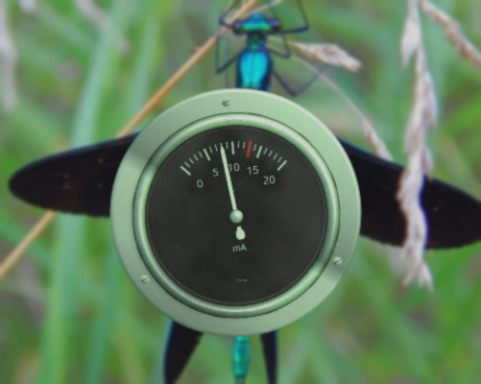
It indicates 8 mA
